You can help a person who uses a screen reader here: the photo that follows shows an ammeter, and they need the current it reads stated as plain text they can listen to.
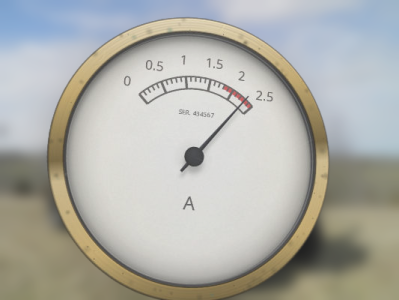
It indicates 2.3 A
